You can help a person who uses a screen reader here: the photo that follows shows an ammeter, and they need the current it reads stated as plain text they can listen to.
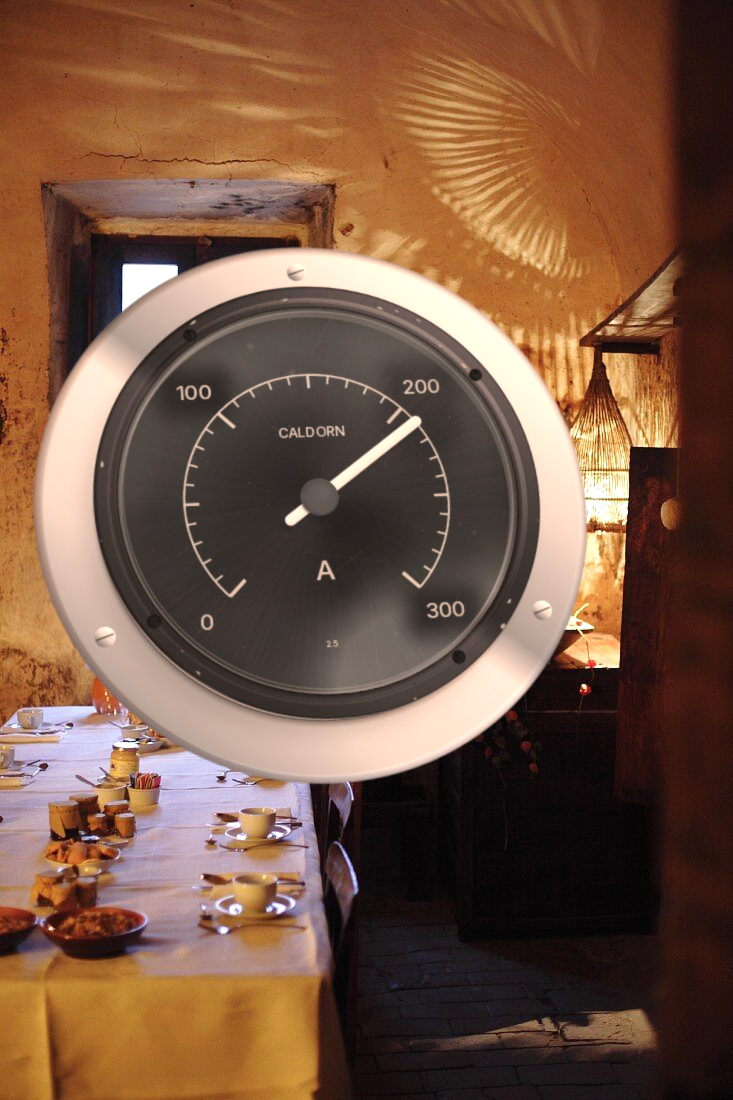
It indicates 210 A
